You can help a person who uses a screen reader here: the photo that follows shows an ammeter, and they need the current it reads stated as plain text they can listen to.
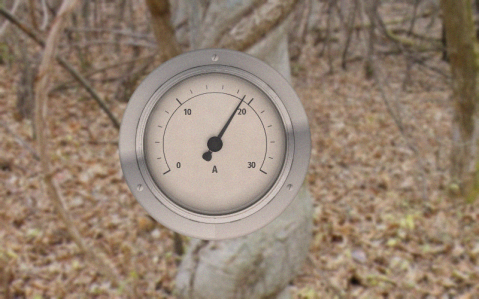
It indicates 19 A
